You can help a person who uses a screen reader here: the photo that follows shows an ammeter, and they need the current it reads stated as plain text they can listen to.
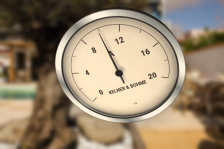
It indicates 10 A
